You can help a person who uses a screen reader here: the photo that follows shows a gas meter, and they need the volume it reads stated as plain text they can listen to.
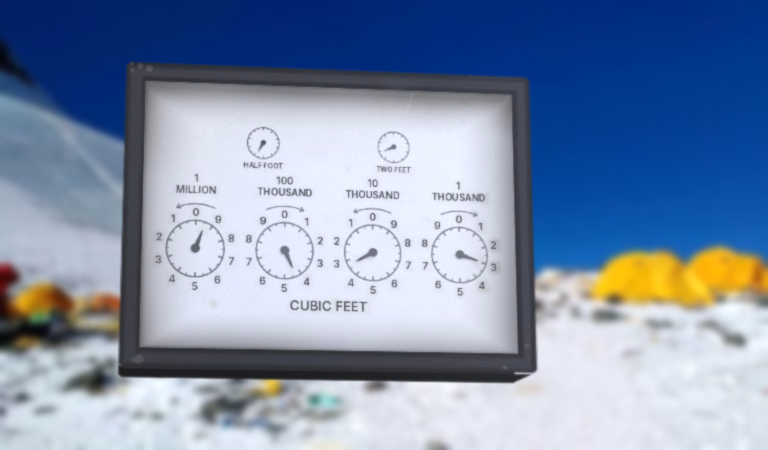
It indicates 943300 ft³
